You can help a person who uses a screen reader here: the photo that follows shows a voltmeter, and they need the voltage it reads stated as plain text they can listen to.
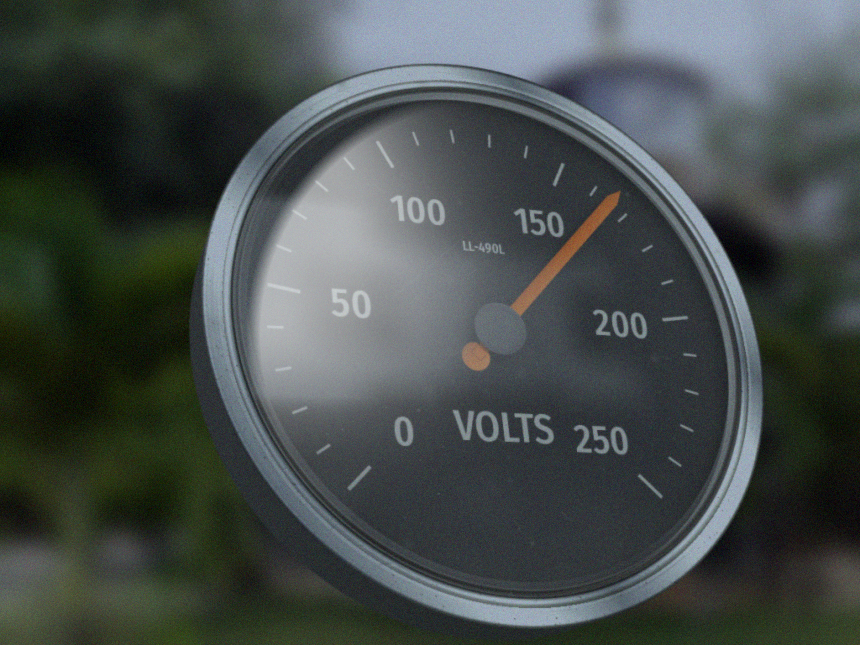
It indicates 165 V
